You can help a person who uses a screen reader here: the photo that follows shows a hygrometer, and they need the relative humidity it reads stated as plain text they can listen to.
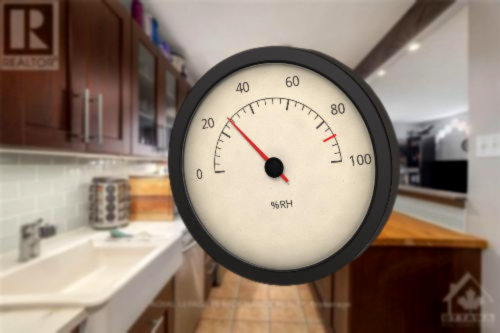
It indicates 28 %
